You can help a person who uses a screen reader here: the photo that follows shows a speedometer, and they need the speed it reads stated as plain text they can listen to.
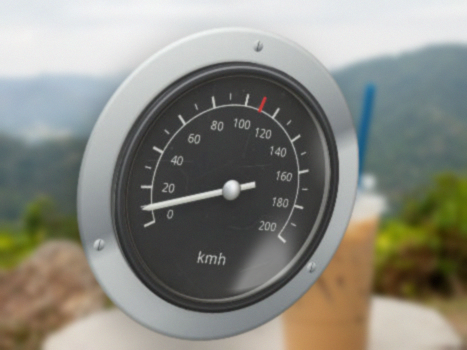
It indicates 10 km/h
